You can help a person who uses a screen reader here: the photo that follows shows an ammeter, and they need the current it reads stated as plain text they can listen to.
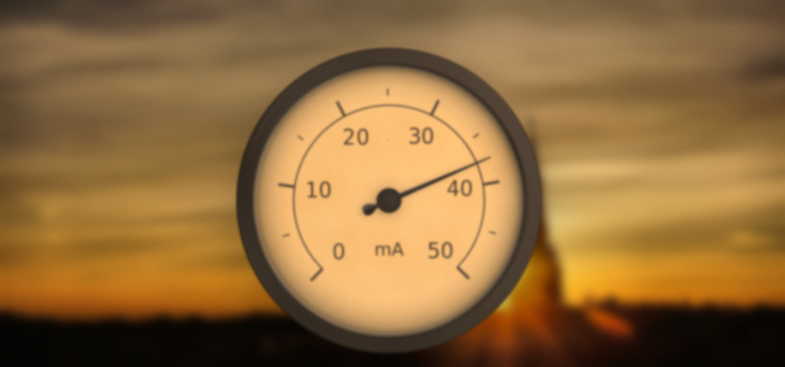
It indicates 37.5 mA
